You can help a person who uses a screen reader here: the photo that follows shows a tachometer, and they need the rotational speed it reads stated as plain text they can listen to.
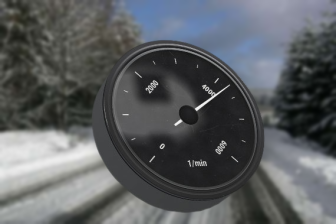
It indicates 4250 rpm
